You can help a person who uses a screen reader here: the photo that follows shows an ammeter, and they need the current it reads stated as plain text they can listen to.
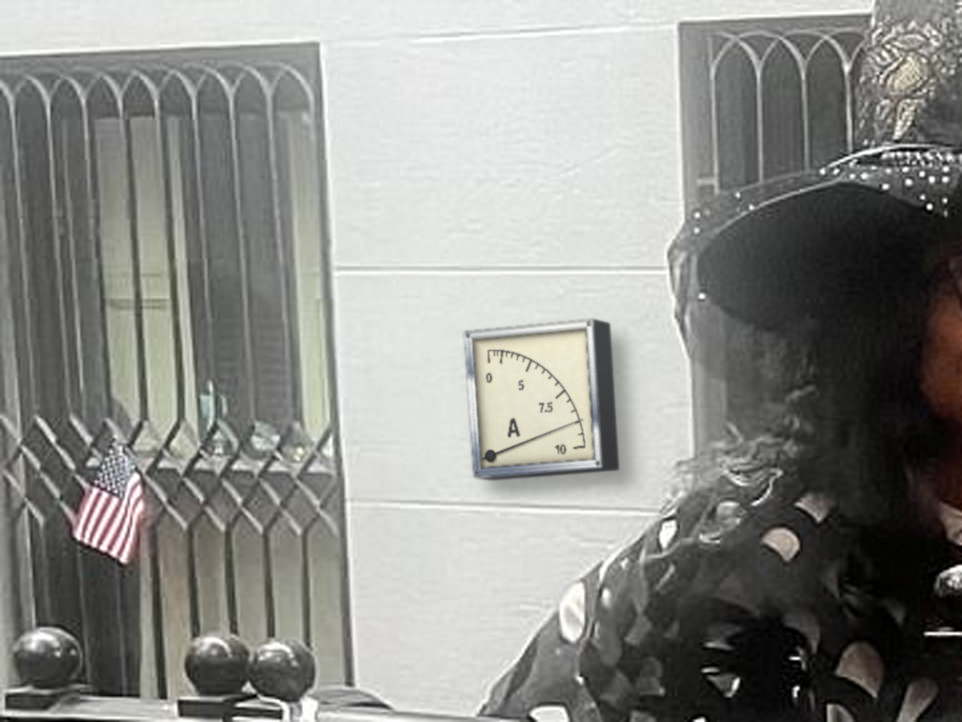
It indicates 9 A
